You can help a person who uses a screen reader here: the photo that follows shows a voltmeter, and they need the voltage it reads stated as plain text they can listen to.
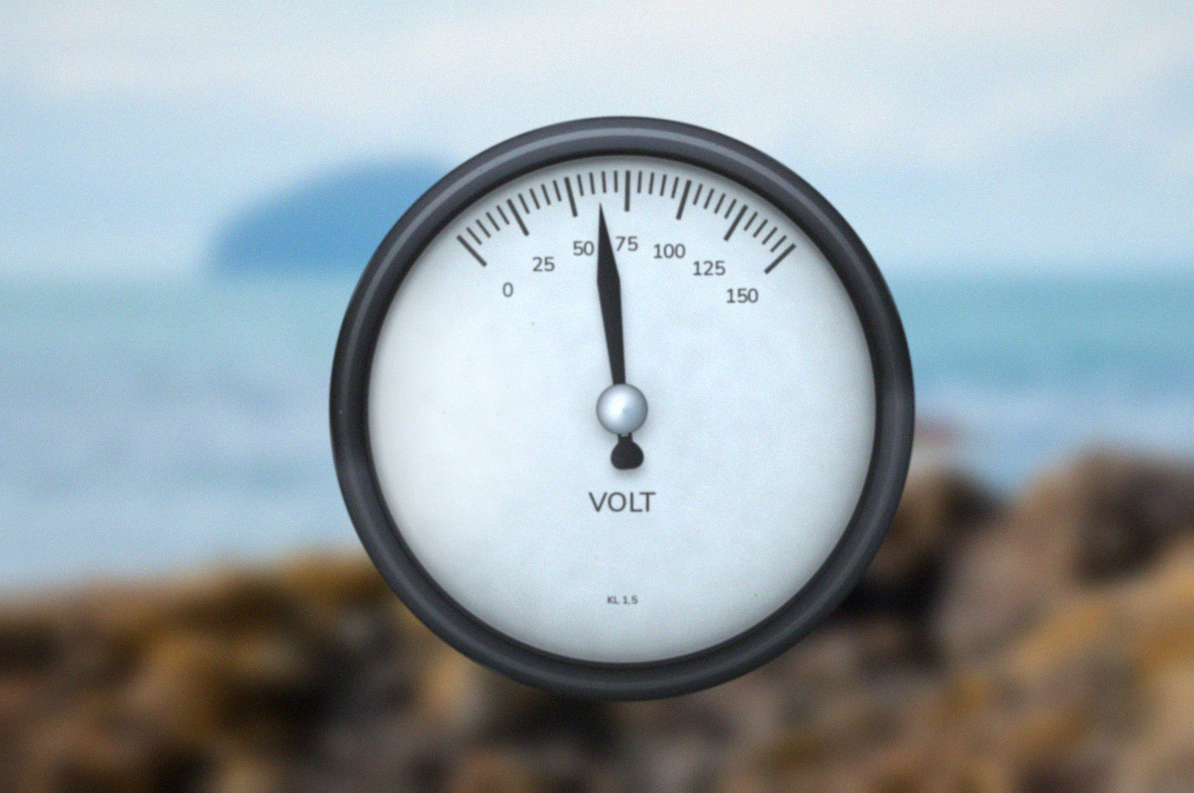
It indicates 62.5 V
